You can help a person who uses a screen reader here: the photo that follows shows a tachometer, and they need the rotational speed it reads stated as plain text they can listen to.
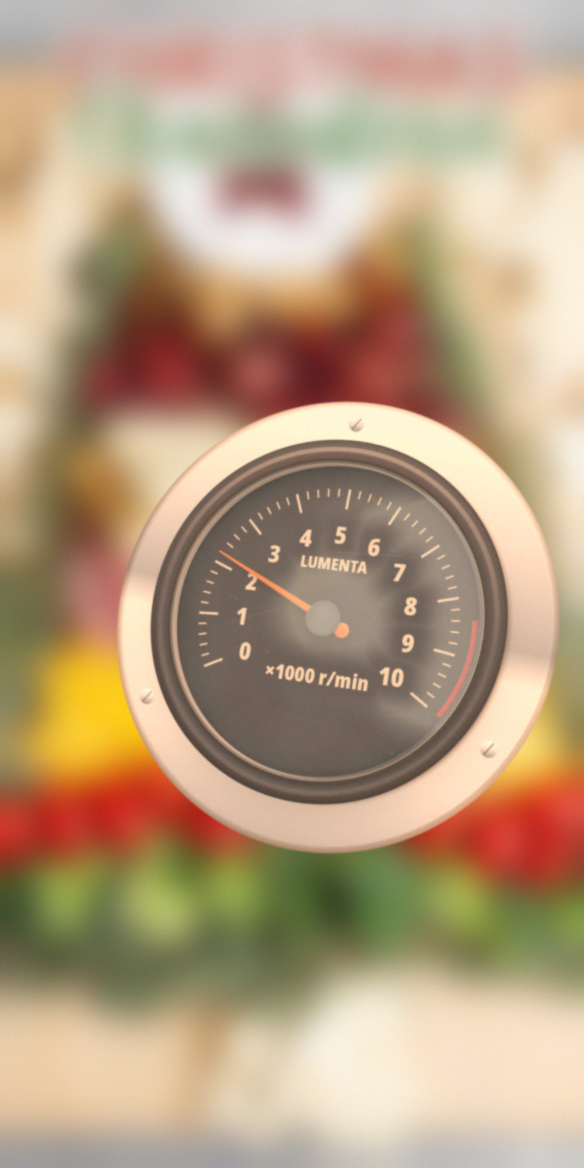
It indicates 2200 rpm
